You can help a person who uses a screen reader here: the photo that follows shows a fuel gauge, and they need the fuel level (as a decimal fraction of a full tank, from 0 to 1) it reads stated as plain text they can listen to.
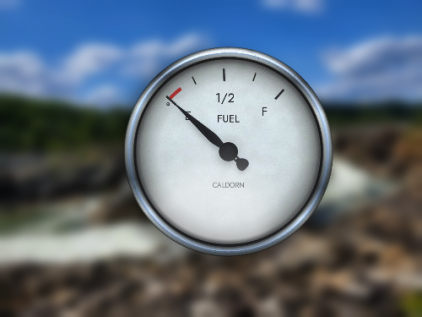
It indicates 0
